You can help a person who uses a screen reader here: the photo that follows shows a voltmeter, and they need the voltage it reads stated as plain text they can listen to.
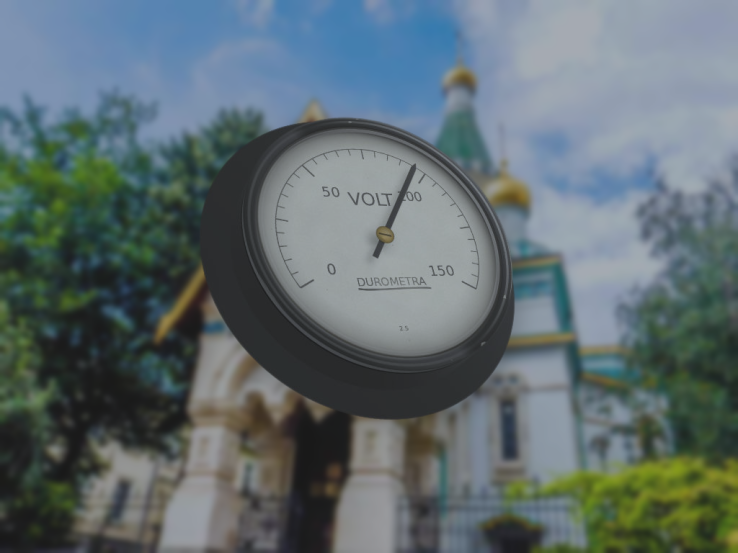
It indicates 95 V
